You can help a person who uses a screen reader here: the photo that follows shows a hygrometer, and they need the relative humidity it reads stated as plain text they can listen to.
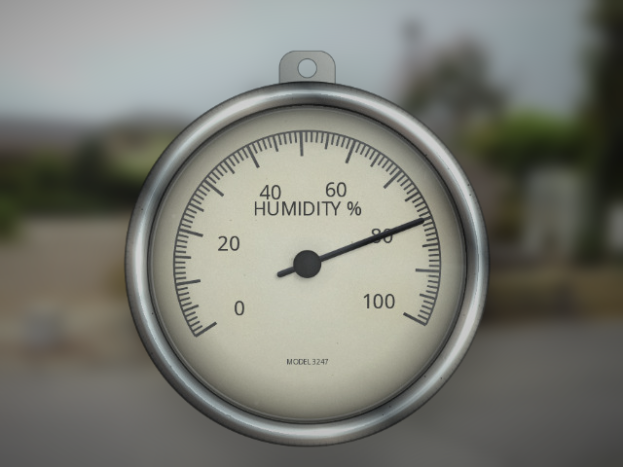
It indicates 80 %
